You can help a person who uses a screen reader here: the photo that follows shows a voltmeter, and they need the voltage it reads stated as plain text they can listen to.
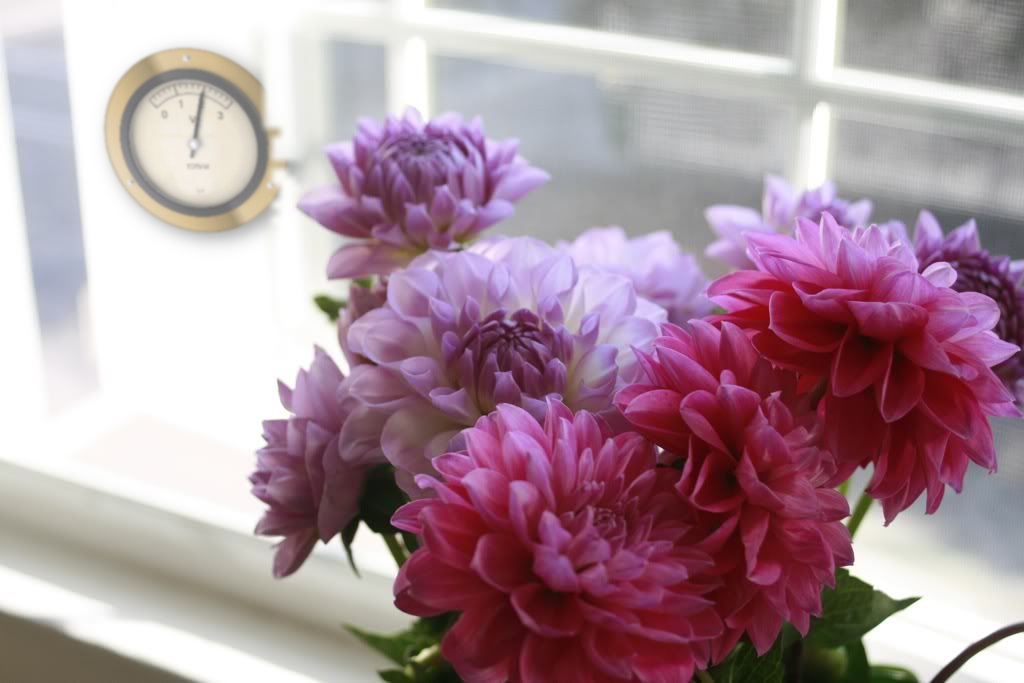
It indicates 2 V
